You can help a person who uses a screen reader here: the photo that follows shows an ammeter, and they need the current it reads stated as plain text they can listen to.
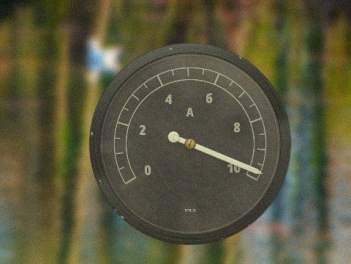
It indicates 9.75 A
